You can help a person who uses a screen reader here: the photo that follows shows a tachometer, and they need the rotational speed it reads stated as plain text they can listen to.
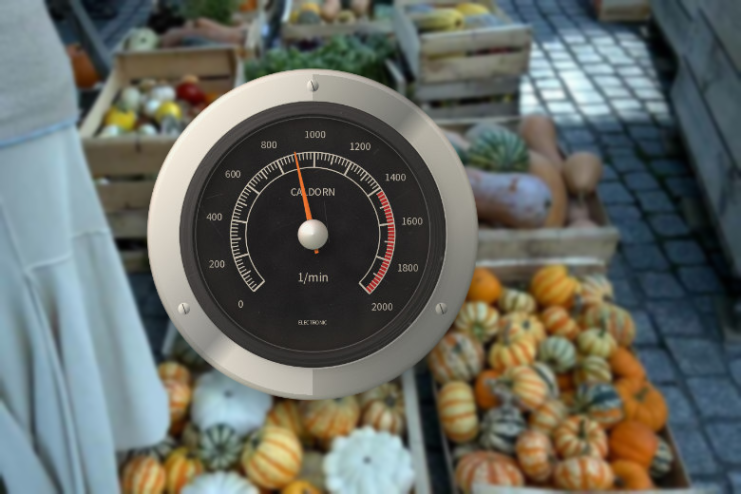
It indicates 900 rpm
